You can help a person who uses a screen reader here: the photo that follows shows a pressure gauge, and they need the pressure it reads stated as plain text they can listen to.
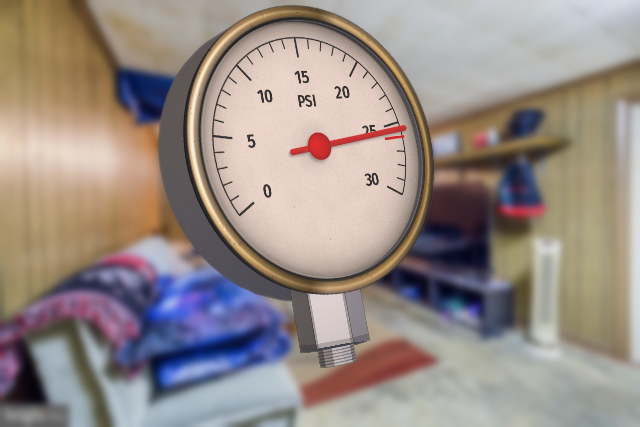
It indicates 25.5 psi
